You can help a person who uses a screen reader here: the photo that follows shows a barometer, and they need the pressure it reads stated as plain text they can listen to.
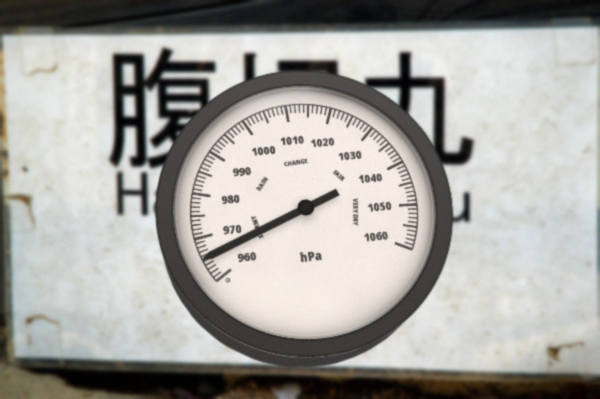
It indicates 965 hPa
